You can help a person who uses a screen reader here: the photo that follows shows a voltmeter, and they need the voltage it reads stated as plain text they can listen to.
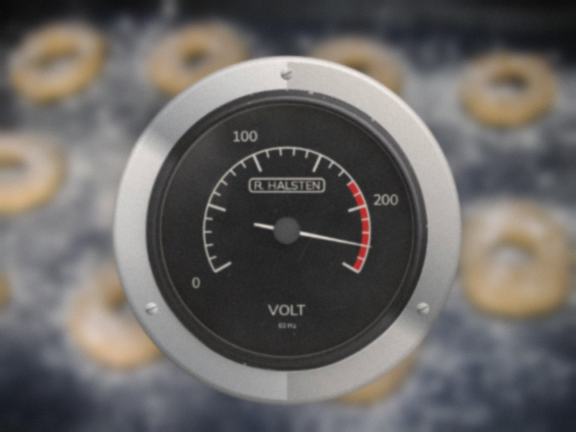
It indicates 230 V
